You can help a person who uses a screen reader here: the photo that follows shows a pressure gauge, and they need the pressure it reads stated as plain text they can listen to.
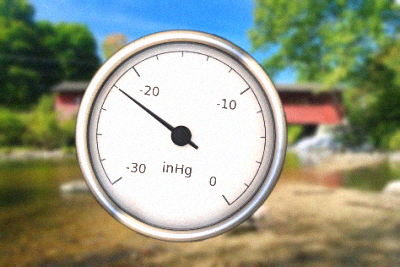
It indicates -22 inHg
